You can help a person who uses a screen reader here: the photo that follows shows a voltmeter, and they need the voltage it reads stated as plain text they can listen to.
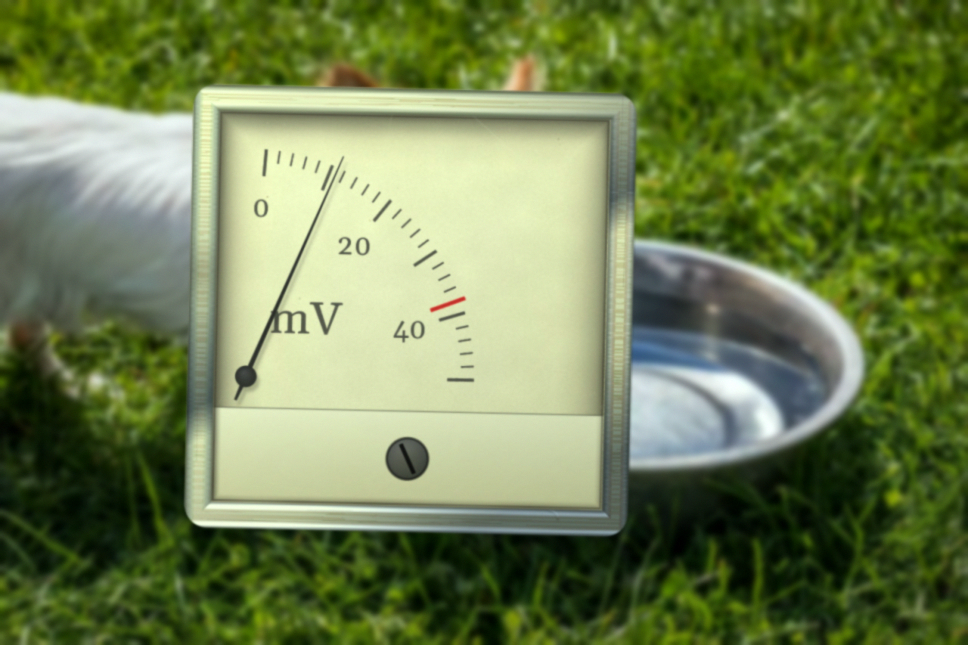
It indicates 11 mV
